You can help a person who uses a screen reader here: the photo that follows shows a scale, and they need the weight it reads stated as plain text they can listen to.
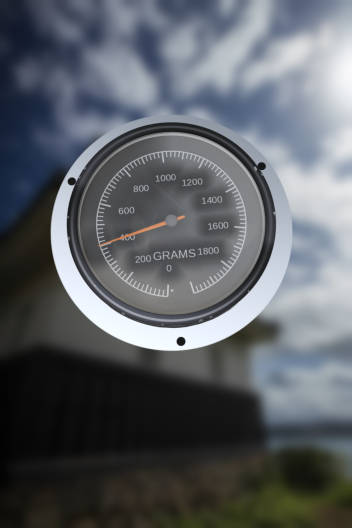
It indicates 400 g
